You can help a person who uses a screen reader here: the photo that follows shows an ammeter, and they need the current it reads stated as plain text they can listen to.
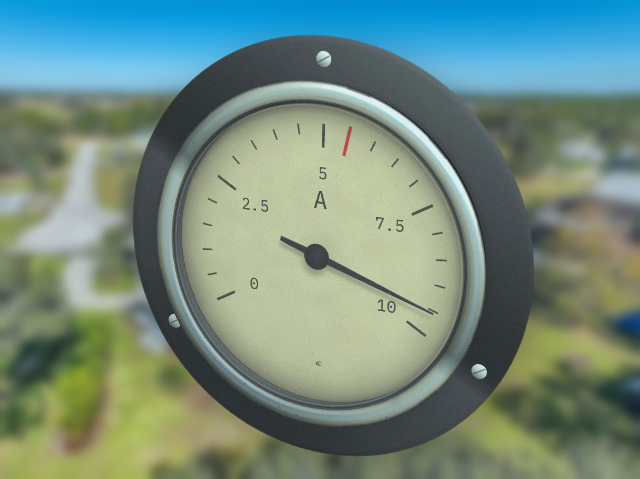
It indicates 9.5 A
